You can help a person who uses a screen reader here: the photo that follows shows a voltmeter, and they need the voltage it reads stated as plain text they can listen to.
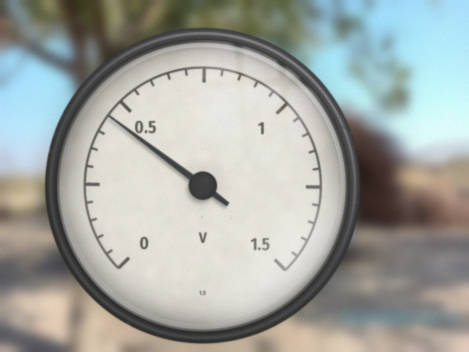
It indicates 0.45 V
